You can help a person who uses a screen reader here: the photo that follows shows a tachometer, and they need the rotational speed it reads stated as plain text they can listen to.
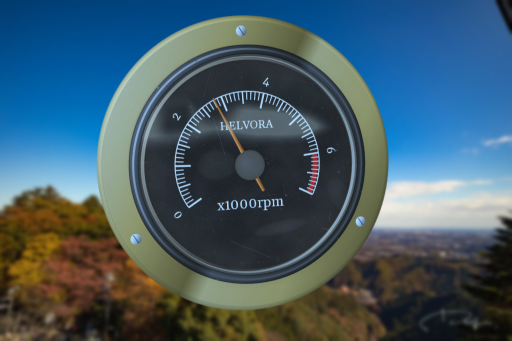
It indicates 2800 rpm
